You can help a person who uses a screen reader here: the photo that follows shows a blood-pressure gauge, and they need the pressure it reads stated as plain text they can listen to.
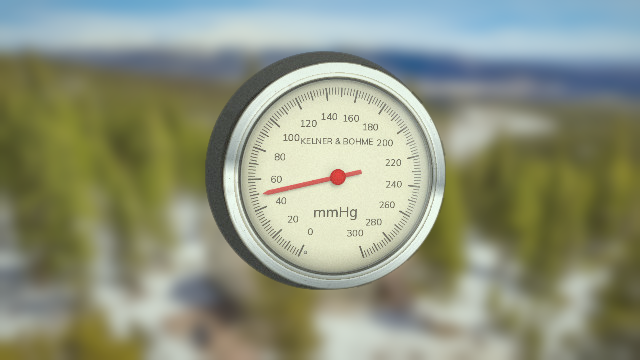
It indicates 50 mmHg
